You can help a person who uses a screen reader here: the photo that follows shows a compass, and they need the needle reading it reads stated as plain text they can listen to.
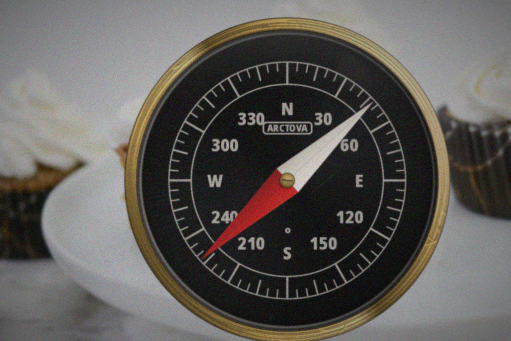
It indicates 227.5 °
